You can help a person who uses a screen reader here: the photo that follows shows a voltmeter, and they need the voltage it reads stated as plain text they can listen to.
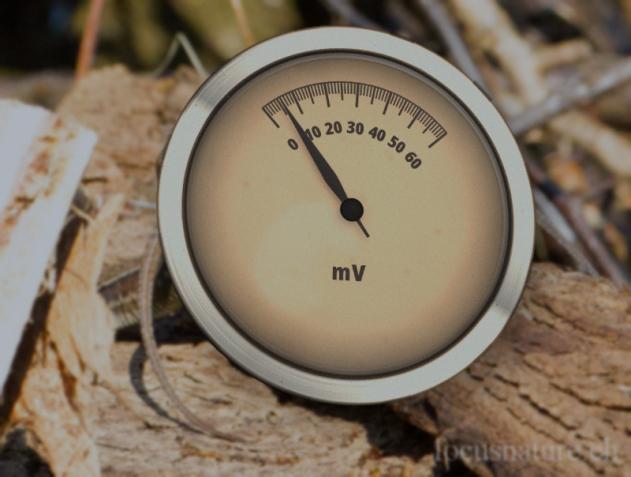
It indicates 5 mV
